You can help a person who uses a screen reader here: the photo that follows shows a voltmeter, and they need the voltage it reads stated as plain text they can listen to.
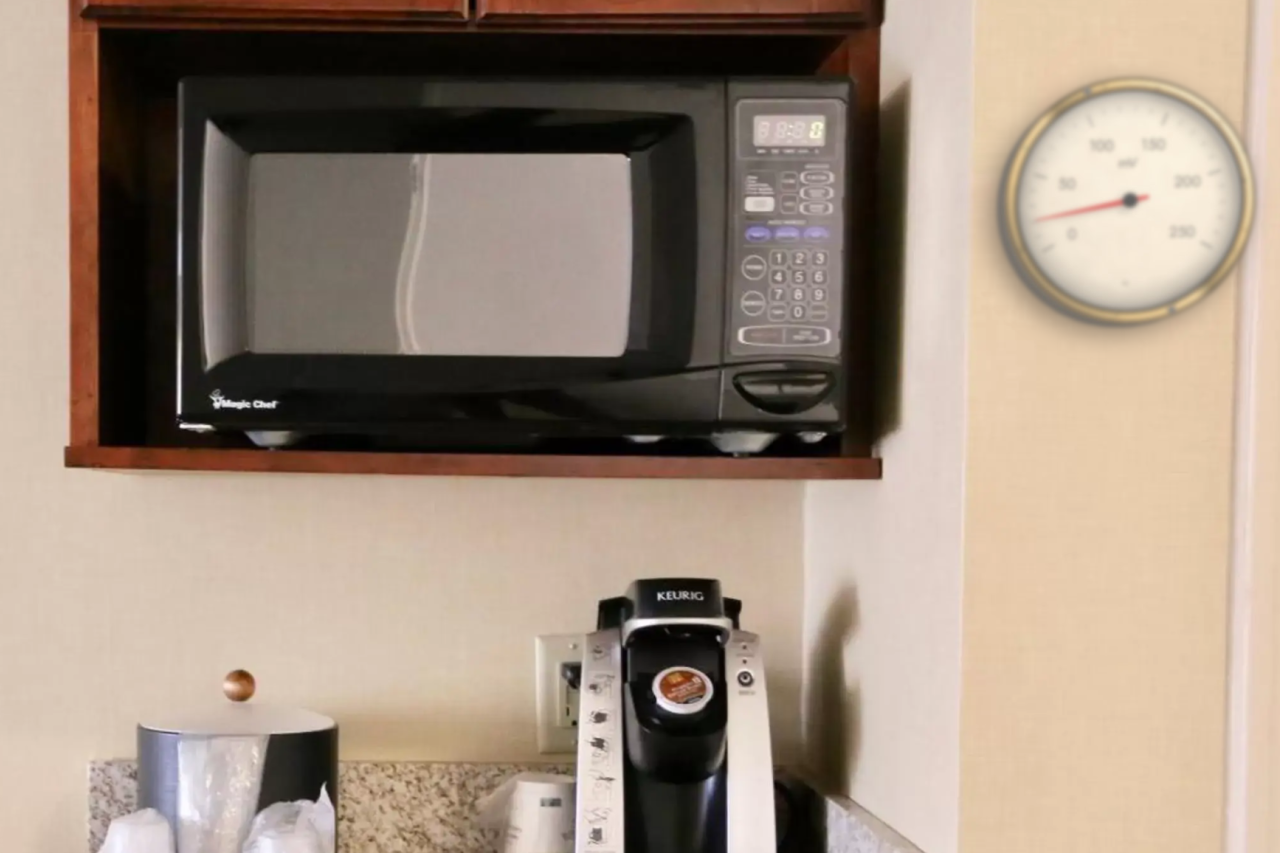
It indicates 20 mV
